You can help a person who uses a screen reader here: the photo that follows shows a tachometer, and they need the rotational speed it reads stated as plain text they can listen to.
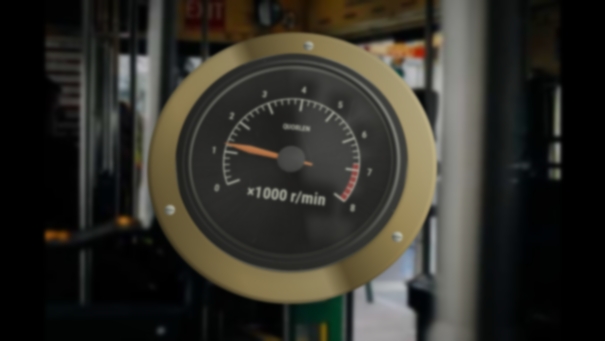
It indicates 1200 rpm
